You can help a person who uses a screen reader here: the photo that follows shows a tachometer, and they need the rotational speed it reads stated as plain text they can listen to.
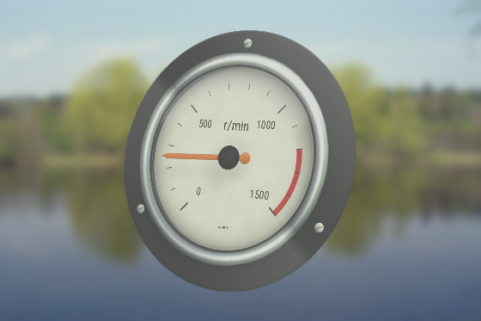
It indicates 250 rpm
